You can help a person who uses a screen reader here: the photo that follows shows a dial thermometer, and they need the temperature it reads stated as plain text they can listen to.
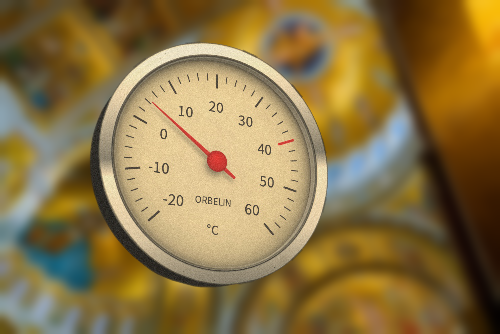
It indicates 4 °C
